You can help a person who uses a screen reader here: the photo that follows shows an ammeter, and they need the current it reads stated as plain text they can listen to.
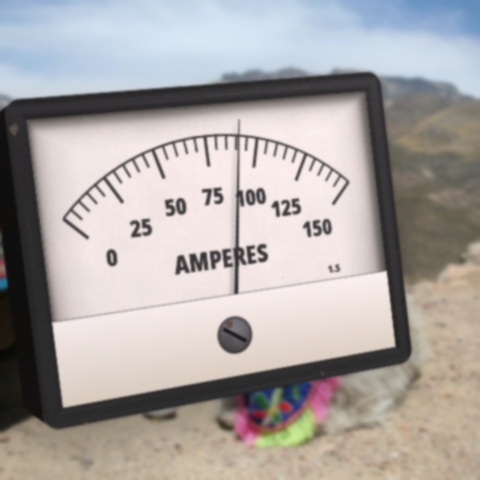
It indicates 90 A
